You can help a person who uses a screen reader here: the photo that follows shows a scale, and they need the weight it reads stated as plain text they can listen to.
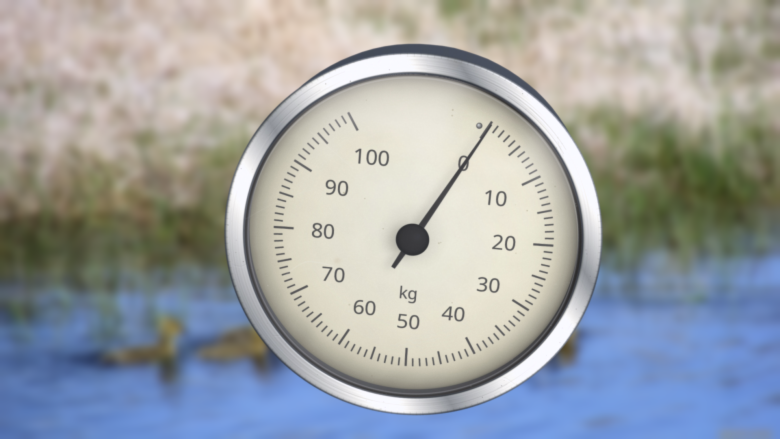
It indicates 0 kg
